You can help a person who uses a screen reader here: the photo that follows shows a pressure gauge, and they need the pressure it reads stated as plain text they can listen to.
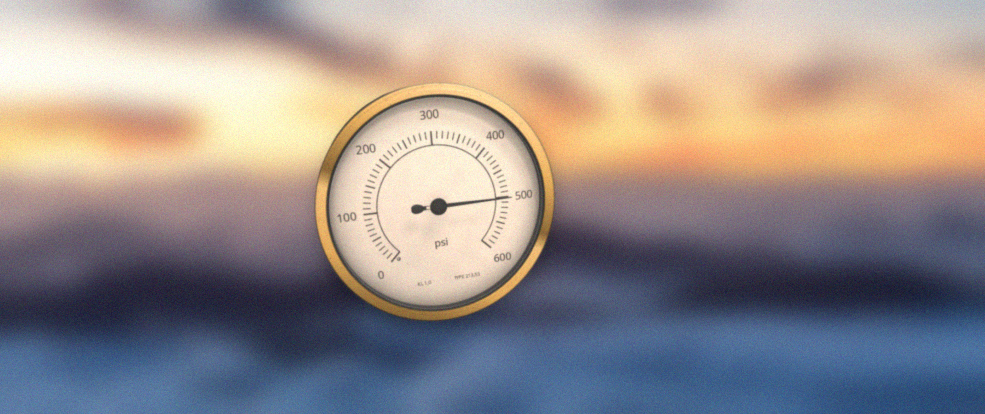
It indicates 500 psi
